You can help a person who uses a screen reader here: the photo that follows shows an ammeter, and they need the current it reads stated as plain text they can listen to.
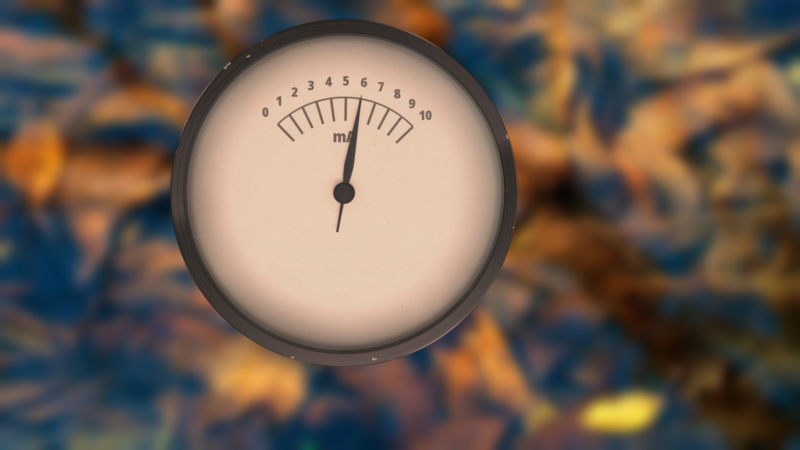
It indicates 6 mA
